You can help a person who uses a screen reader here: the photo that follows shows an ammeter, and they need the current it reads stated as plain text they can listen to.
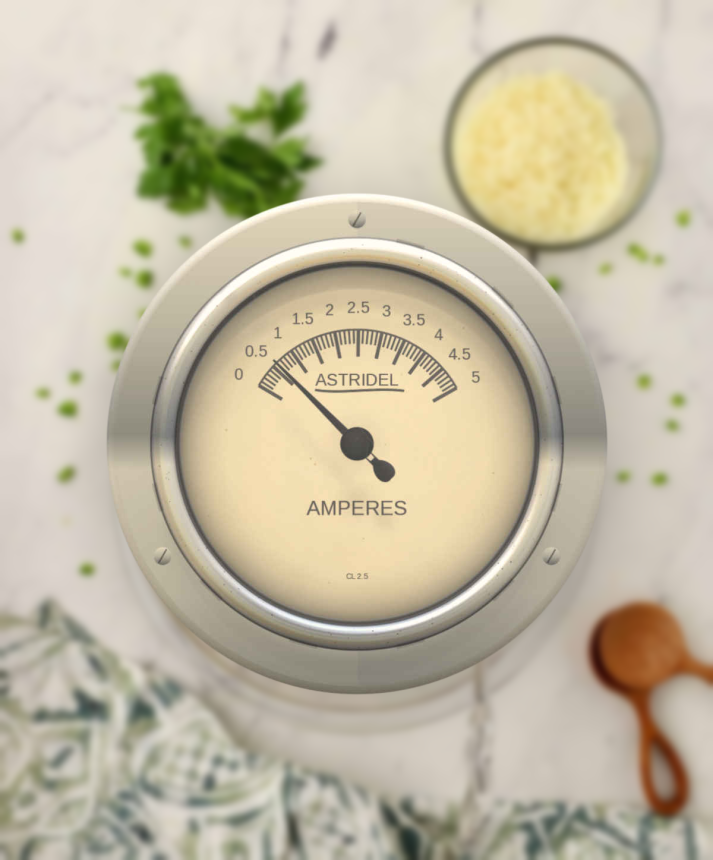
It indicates 0.6 A
